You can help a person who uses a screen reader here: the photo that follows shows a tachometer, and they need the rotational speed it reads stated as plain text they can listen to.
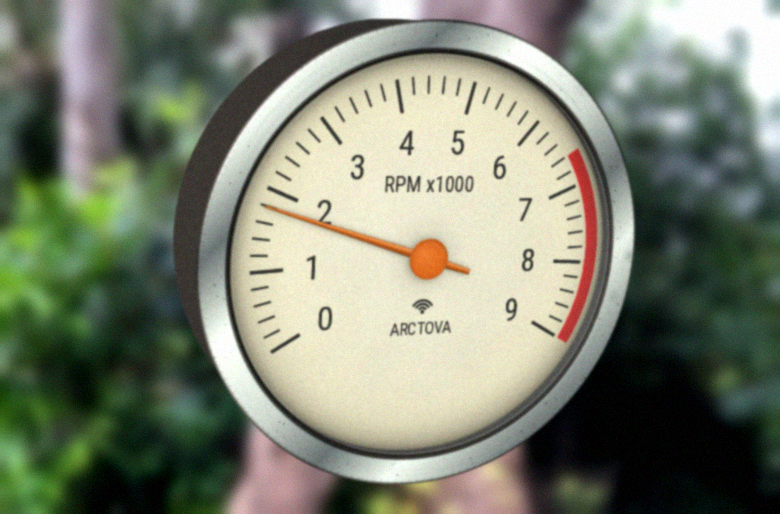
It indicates 1800 rpm
